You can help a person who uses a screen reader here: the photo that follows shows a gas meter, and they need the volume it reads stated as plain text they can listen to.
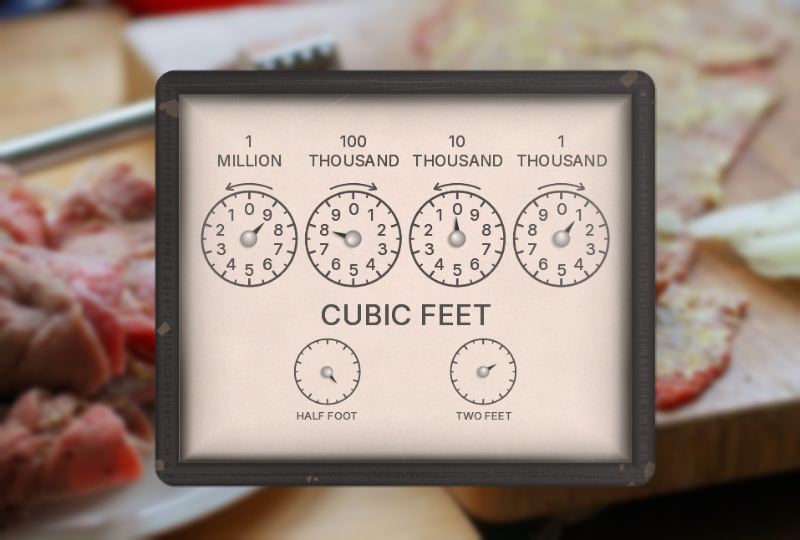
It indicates 880100 ft³
